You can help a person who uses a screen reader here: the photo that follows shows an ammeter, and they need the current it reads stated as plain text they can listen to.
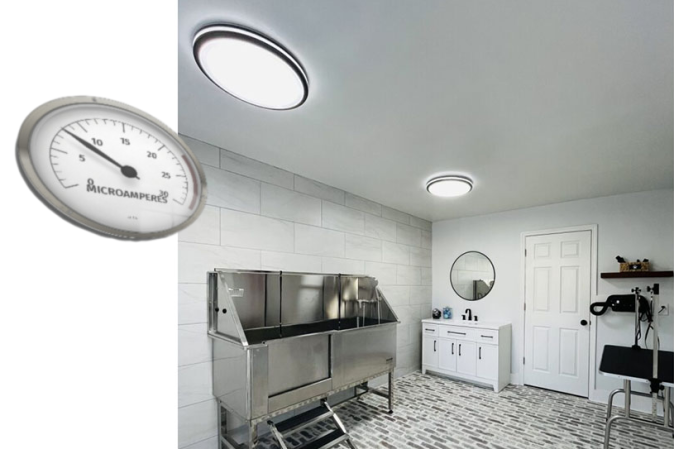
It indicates 8 µA
